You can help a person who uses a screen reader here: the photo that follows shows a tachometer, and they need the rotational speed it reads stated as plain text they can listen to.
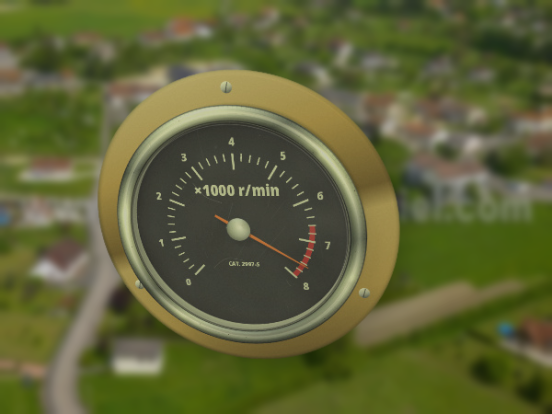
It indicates 7600 rpm
